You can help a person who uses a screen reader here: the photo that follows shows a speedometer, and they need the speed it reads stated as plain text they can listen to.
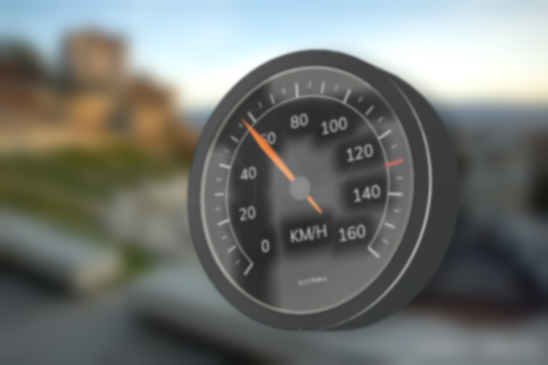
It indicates 57.5 km/h
